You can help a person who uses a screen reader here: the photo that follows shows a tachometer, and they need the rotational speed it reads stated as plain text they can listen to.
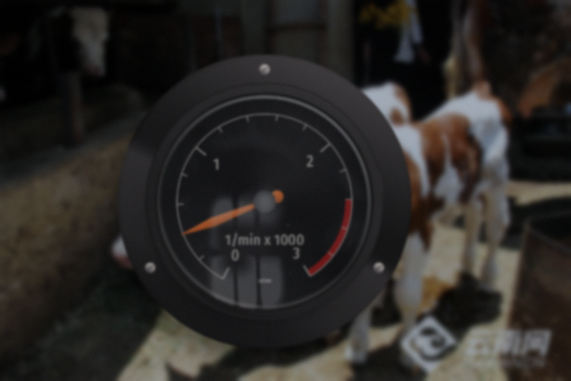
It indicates 400 rpm
